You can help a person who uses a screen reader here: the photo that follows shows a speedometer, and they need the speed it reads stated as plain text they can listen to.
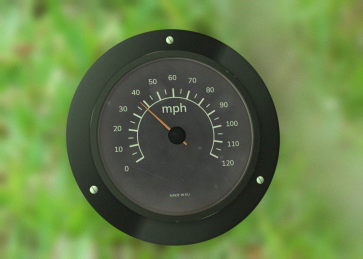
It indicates 37.5 mph
